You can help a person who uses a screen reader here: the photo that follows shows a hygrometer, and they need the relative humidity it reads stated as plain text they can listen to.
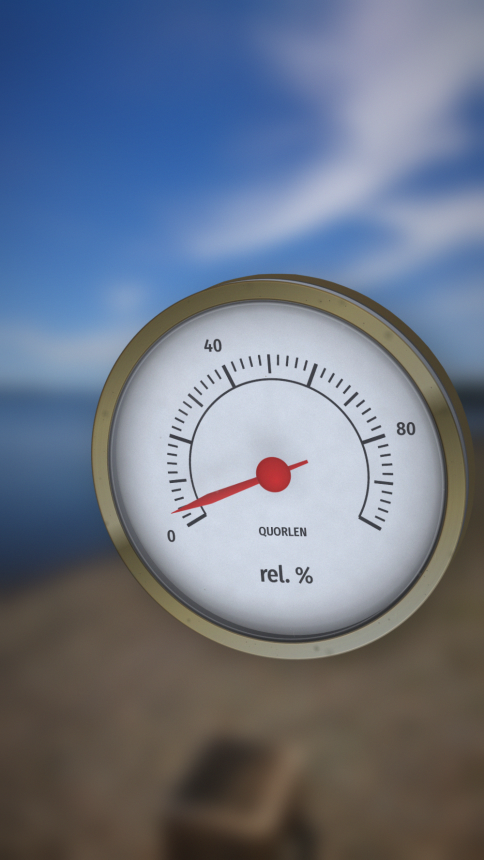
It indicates 4 %
